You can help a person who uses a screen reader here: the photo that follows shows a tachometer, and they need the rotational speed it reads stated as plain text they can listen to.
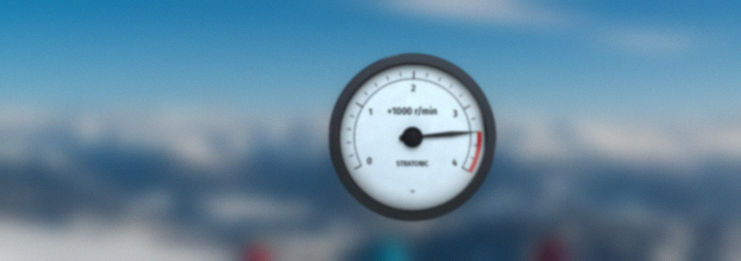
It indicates 3400 rpm
